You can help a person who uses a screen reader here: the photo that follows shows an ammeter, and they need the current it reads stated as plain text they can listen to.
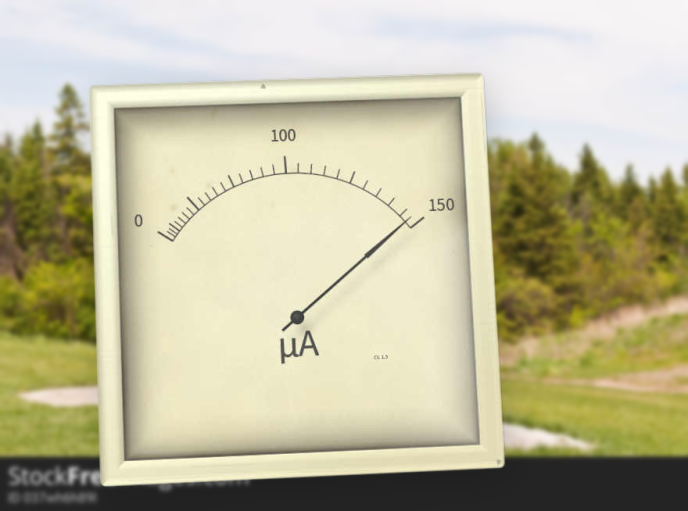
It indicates 147.5 µA
